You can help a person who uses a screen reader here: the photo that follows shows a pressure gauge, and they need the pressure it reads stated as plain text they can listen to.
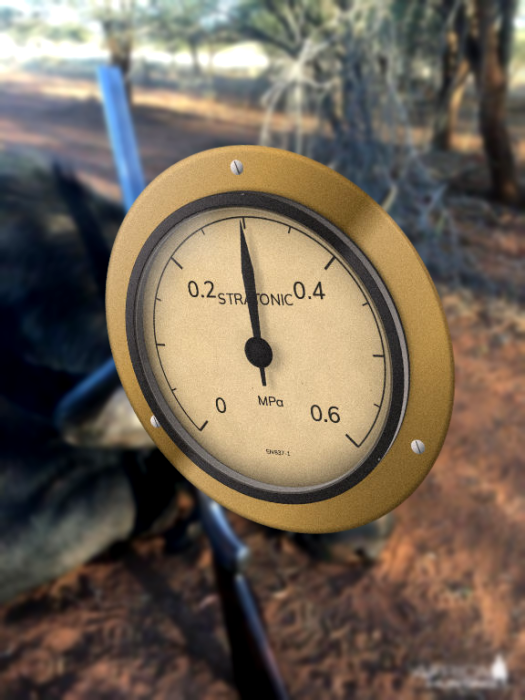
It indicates 0.3 MPa
